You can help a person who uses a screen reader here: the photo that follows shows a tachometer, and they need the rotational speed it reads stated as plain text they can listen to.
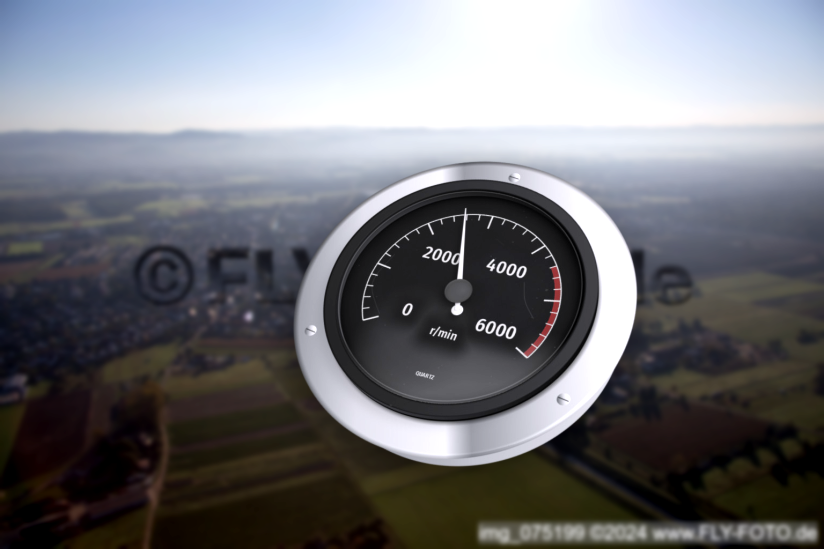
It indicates 2600 rpm
